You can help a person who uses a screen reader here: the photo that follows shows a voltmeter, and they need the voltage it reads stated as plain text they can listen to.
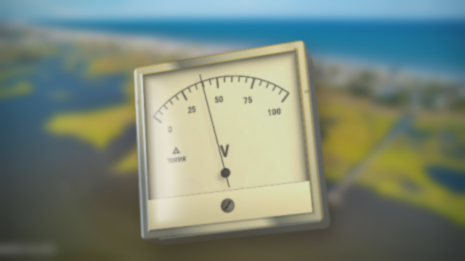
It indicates 40 V
